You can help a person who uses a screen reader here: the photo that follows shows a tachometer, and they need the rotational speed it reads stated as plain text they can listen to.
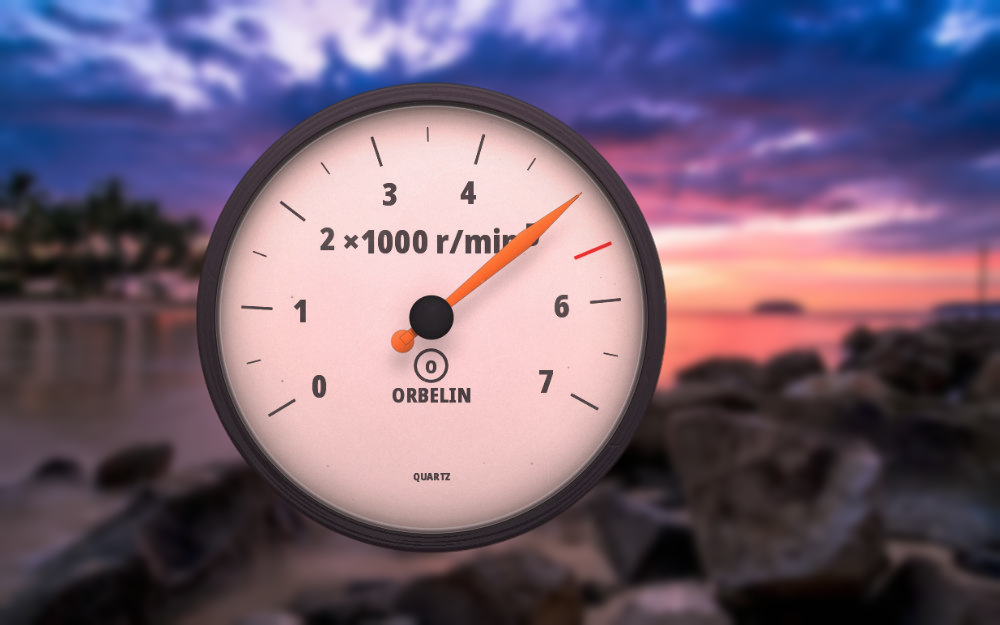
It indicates 5000 rpm
